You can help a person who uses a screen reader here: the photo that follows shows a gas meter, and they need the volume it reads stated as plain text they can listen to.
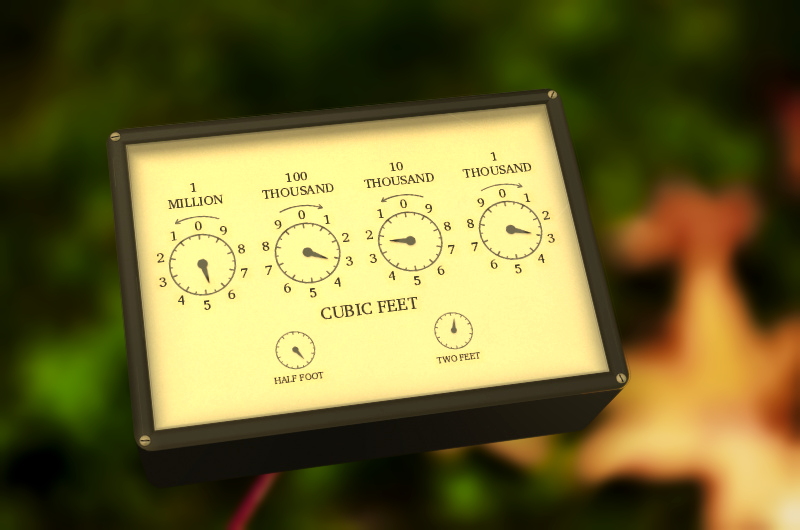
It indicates 532300 ft³
